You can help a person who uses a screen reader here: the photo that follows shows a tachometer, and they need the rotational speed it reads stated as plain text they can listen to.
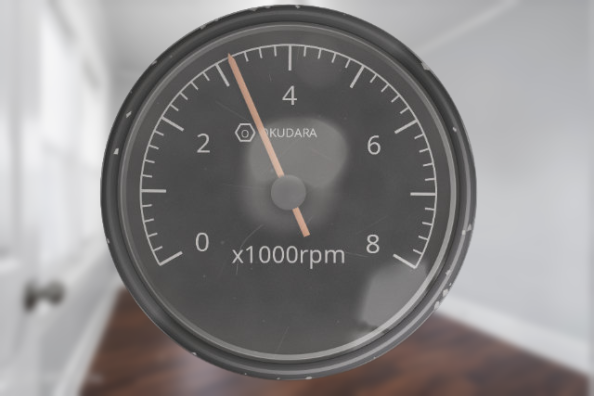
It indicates 3200 rpm
